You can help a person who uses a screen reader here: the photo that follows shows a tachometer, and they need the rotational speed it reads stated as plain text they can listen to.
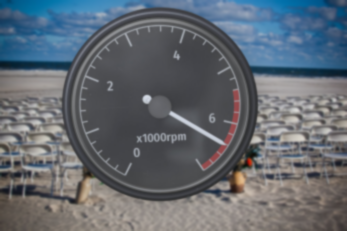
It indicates 6400 rpm
